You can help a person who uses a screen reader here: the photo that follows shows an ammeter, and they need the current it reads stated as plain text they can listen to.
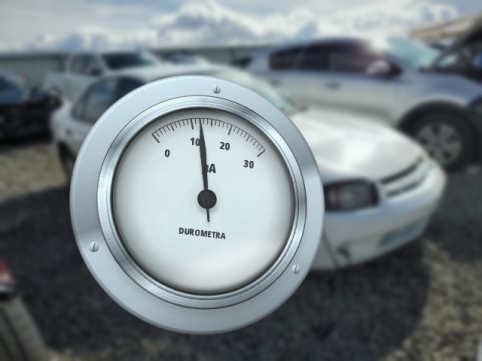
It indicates 12 µA
